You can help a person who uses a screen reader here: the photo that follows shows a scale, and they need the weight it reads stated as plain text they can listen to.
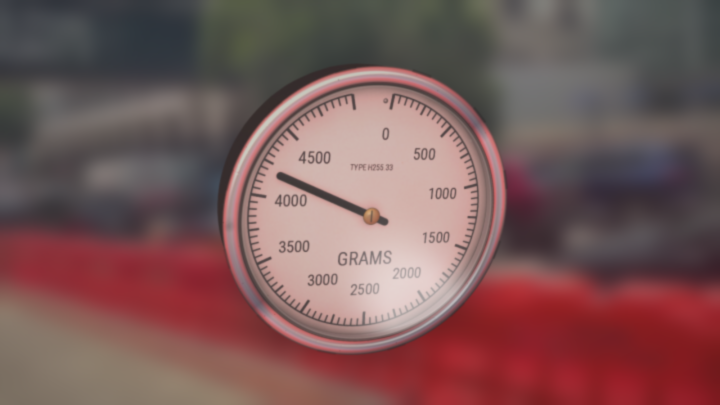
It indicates 4200 g
